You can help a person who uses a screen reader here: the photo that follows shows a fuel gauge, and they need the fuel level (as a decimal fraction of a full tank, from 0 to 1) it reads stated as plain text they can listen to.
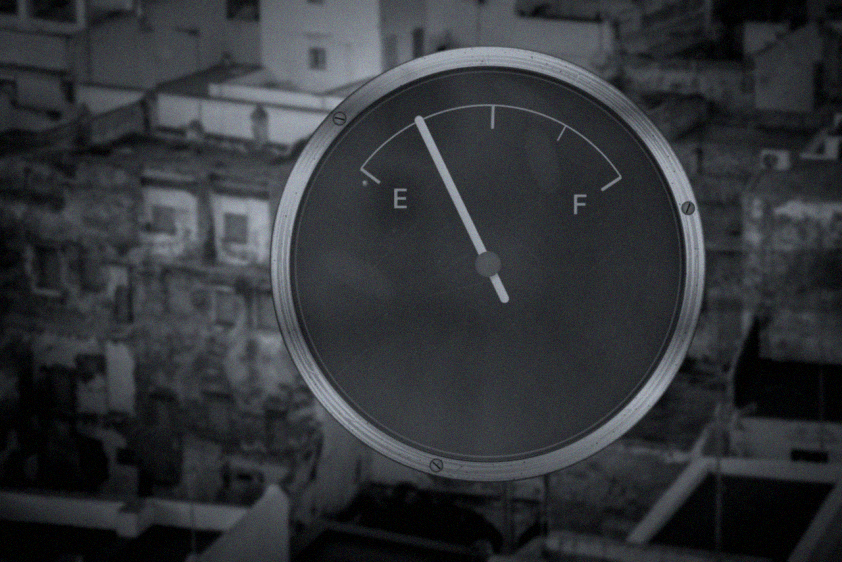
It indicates 0.25
